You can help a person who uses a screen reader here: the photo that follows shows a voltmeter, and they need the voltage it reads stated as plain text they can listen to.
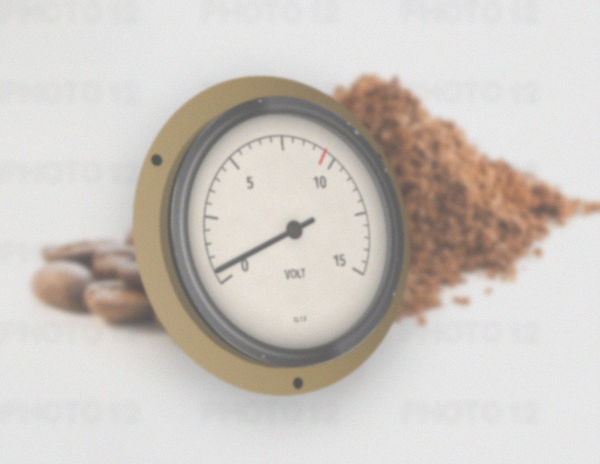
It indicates 0.5 V
